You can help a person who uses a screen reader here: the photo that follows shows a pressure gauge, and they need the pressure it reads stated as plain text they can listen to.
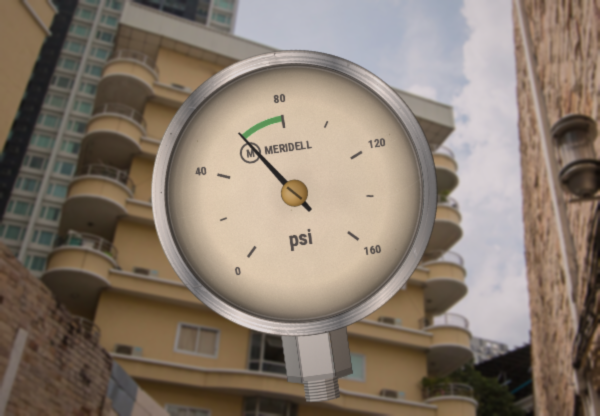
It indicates 60 psi
